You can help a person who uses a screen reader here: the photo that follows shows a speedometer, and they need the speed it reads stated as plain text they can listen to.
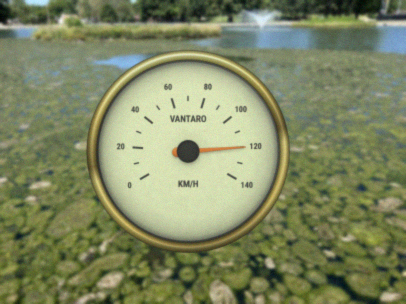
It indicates 120 km/h
